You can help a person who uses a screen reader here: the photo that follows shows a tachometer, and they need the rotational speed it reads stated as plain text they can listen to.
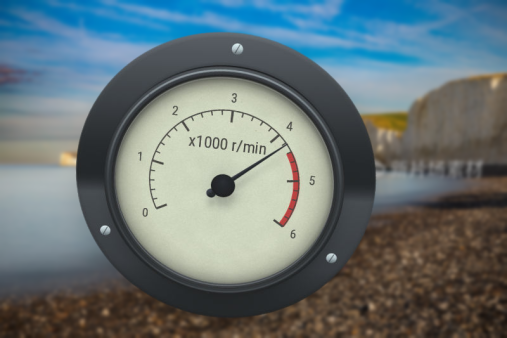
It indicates 4200 rpm
